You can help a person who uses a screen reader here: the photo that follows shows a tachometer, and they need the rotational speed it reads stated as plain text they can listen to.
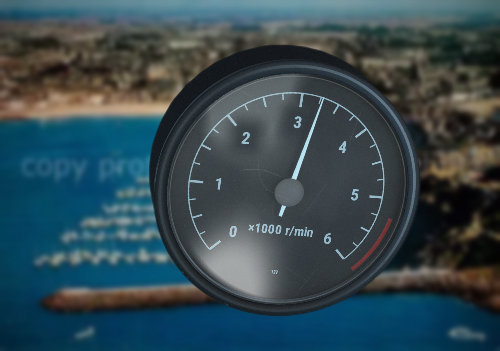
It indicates 3250 rpm
